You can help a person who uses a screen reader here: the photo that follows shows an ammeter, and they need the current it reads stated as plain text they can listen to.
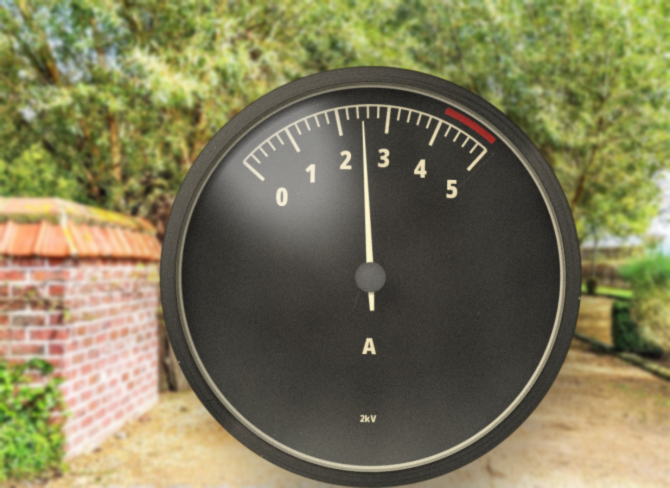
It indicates 2.5 A
